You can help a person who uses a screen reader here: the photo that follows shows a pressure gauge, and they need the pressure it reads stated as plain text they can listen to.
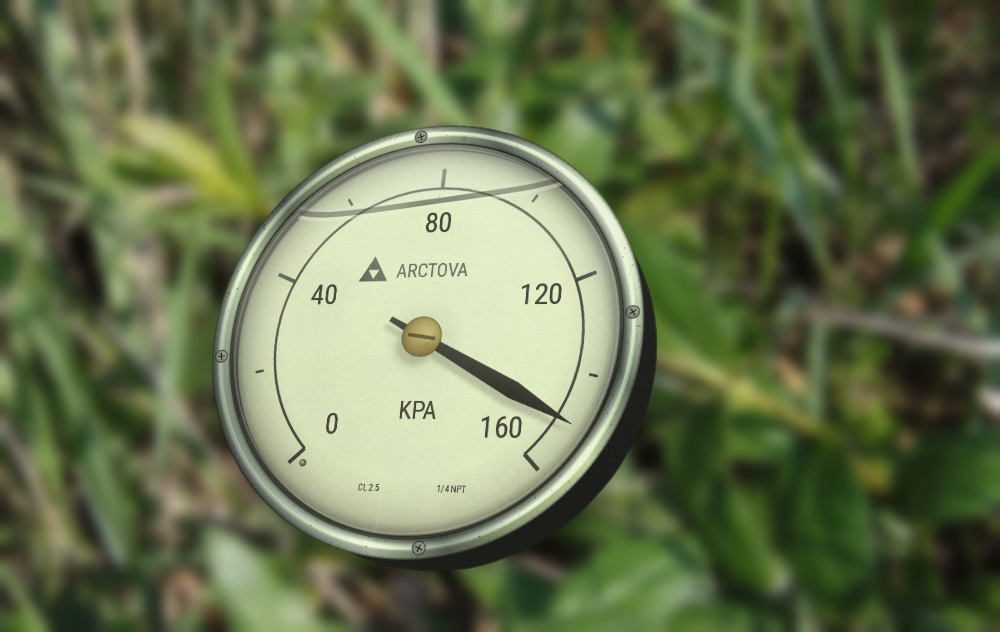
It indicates 150 kPa
